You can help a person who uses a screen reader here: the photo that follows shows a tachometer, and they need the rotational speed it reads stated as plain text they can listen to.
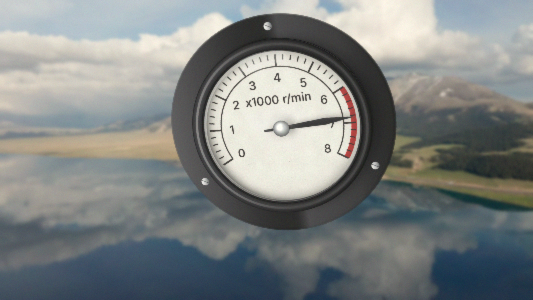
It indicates 6800 rpm
